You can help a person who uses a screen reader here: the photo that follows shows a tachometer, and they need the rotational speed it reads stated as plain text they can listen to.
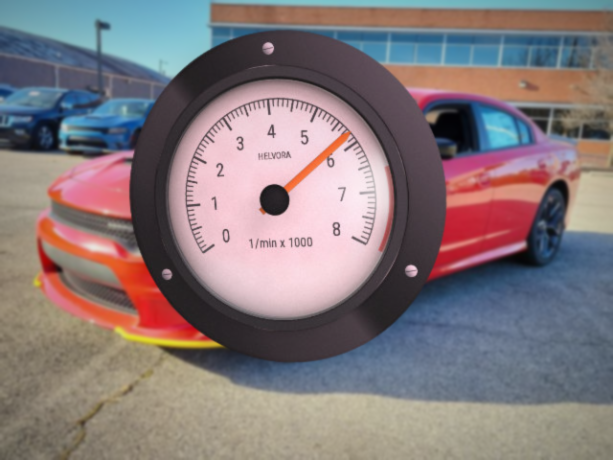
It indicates 5800 rpm
